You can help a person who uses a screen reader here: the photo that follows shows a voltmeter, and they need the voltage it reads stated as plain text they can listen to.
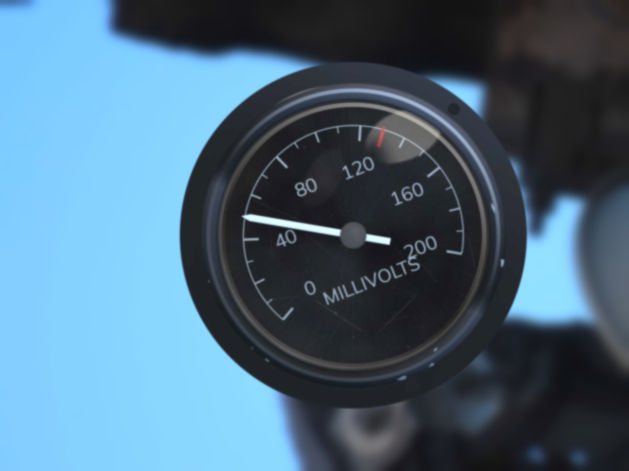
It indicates 50 mV
